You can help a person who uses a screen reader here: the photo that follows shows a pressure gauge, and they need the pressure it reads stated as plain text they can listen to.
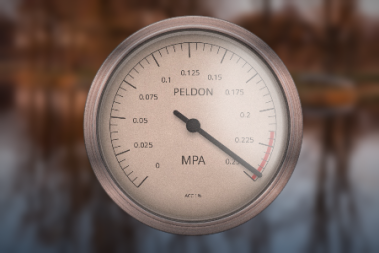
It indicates 0.245 MPa
